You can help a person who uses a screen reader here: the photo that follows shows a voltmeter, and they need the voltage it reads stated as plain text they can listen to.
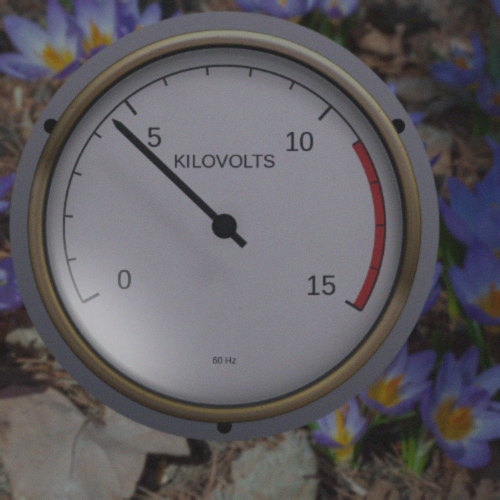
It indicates 4.5 kV
